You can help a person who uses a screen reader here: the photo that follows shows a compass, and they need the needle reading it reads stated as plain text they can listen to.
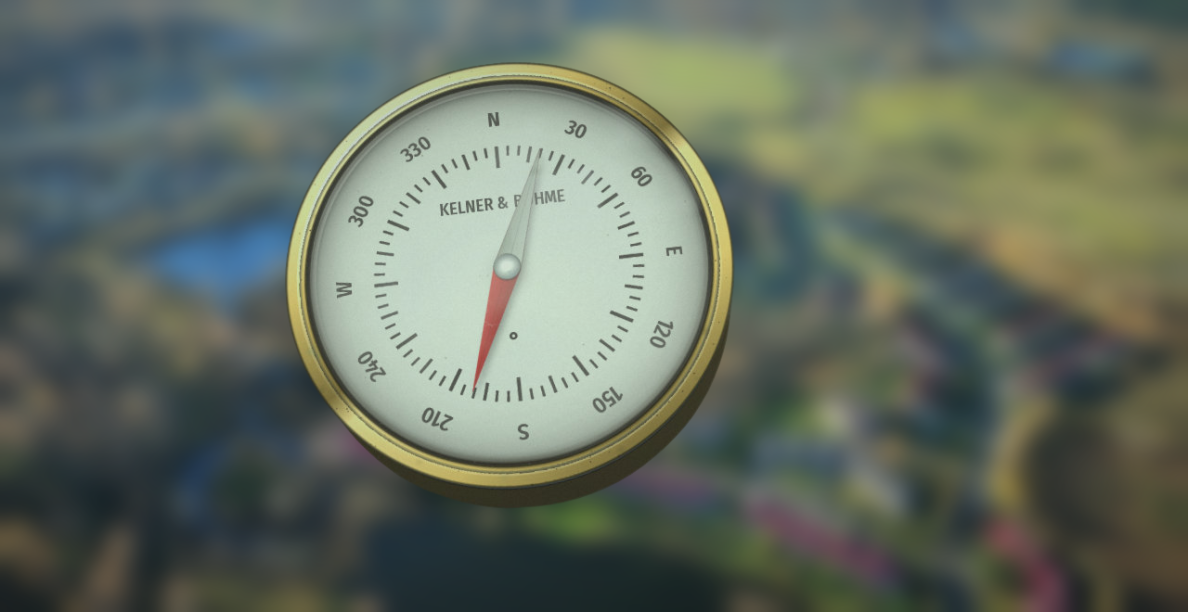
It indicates 200 °
